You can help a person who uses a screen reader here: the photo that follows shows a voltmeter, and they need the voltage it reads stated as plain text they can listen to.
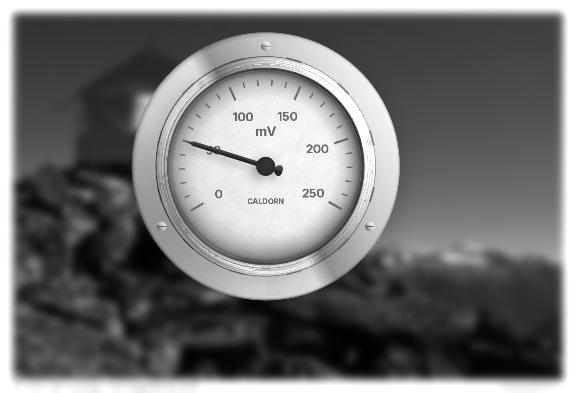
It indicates 50 mV
